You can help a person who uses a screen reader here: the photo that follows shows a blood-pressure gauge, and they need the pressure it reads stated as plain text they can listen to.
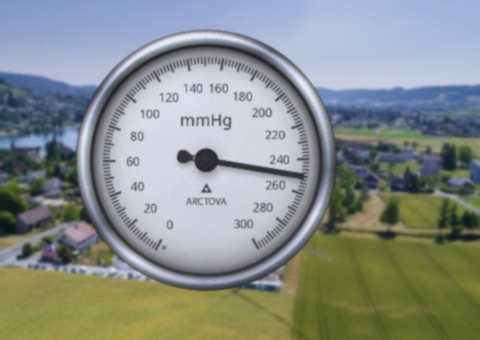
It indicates 250 mmHg
